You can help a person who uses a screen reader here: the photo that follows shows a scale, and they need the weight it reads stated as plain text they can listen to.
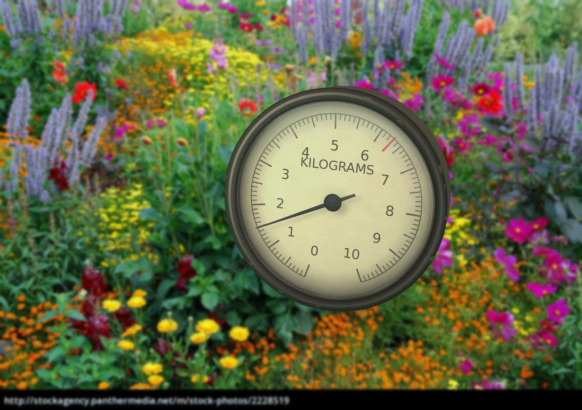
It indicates 1.5 kg
